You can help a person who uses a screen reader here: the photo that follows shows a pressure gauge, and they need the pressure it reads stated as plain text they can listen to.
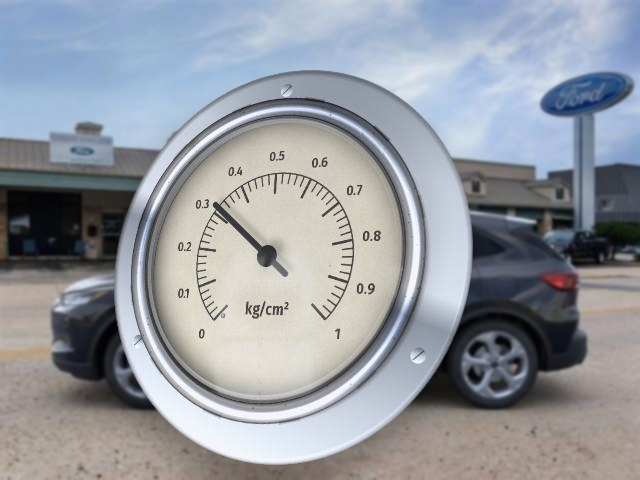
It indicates 0.32 kg/cm²
